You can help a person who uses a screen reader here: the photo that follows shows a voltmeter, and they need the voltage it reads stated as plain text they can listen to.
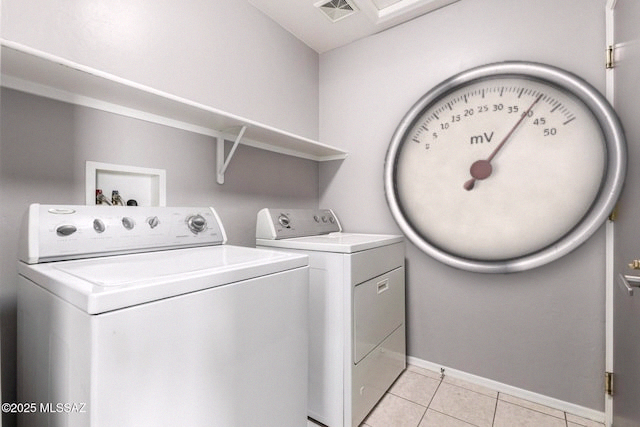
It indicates 40 mV
